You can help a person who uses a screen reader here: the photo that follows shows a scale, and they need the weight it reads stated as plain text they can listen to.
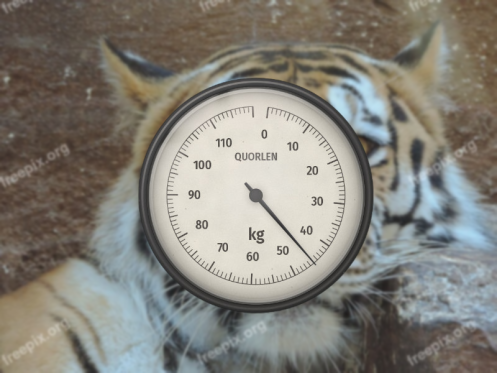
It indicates 45 kg
